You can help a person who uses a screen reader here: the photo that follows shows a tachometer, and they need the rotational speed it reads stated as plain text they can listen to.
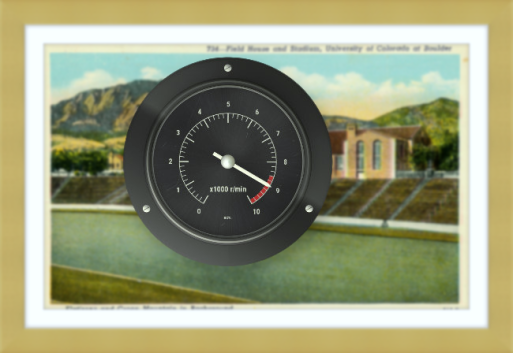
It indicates 9000 rpm
